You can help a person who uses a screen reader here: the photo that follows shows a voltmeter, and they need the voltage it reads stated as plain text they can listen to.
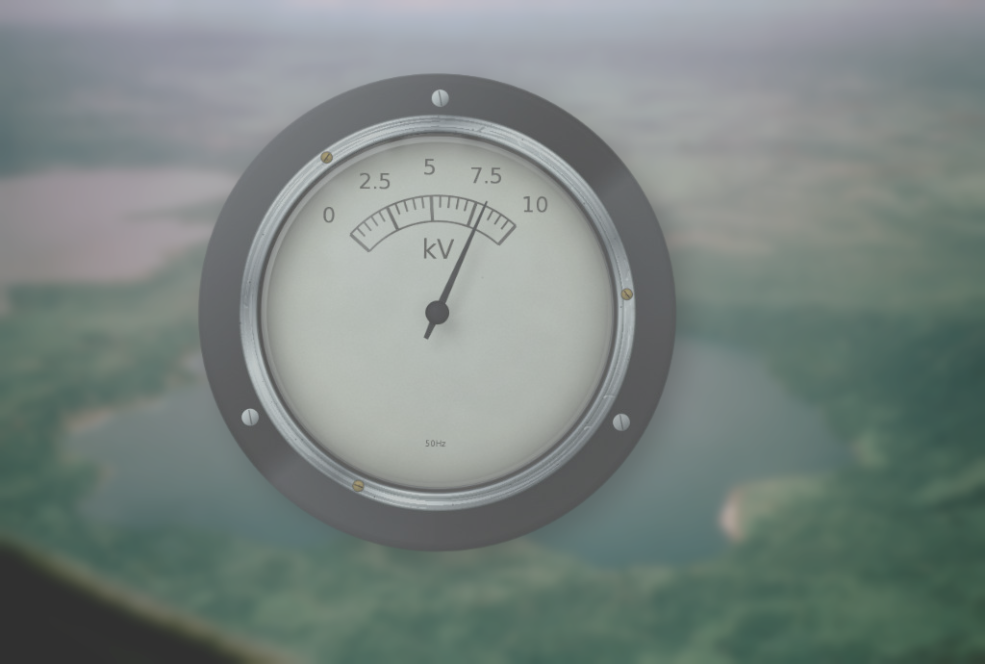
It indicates 8 kV
